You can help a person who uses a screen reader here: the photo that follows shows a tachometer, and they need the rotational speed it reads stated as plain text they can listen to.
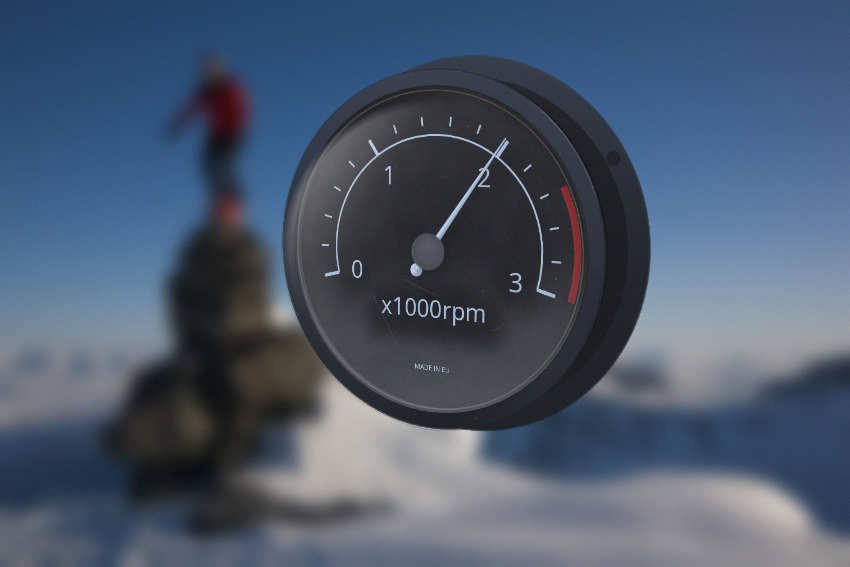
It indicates 2000 rpm
